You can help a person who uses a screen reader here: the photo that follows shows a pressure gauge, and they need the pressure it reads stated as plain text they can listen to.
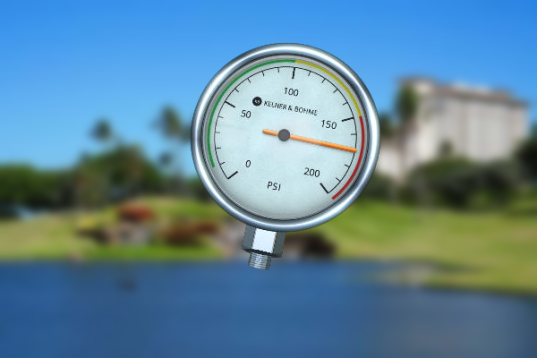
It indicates 170 psi
